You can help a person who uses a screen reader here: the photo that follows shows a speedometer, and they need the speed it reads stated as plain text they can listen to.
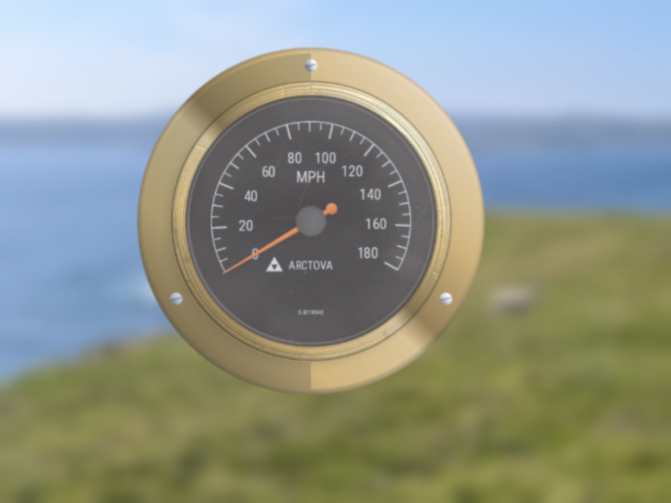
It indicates 0 mph
